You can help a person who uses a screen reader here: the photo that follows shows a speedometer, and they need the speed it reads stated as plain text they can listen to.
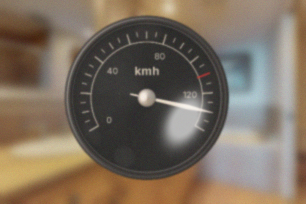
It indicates 130 km/h
